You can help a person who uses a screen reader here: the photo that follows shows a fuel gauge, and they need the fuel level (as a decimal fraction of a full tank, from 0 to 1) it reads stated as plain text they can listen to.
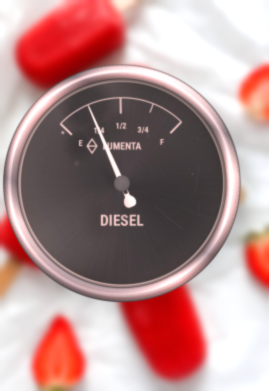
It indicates 0.25
